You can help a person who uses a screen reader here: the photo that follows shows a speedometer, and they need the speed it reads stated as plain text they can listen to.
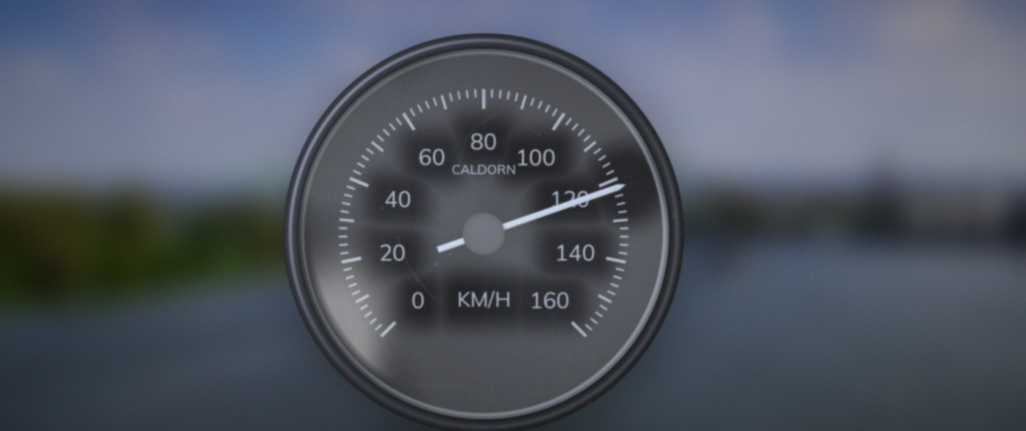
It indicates 122 km/h
